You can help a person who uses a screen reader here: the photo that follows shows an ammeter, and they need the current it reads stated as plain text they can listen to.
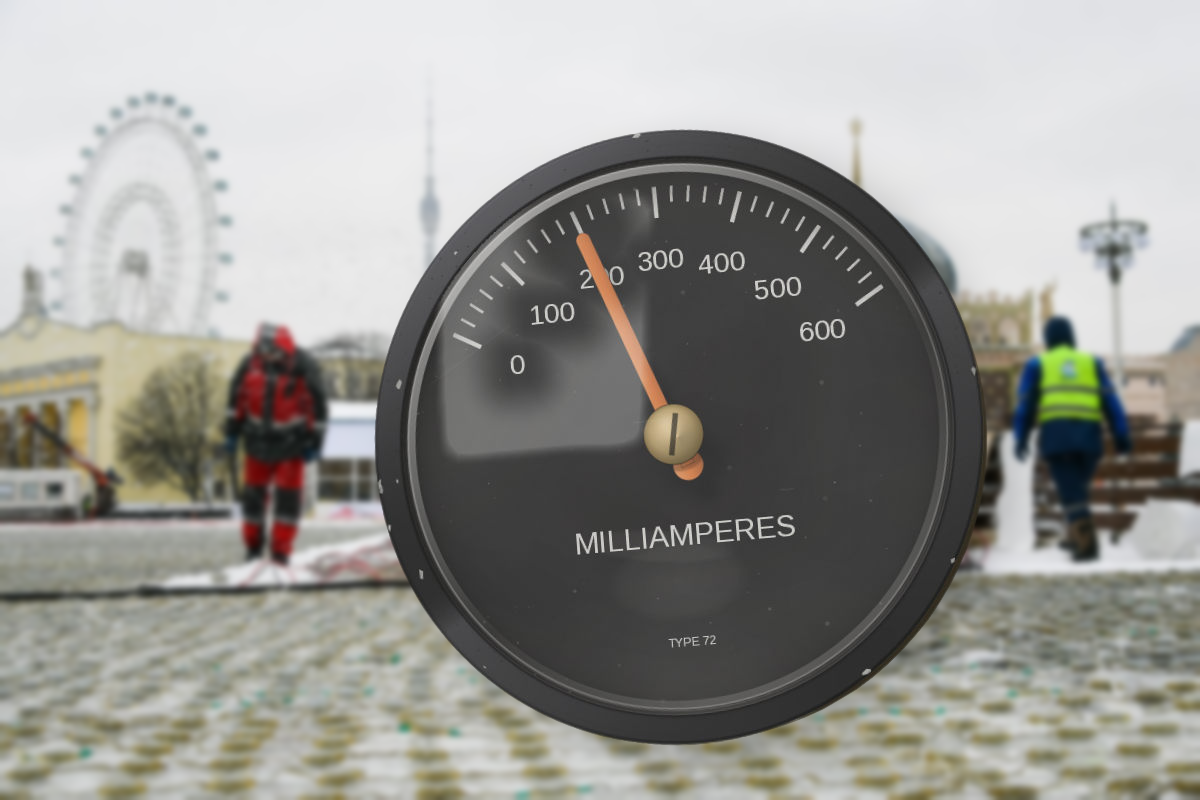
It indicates 200 mA
